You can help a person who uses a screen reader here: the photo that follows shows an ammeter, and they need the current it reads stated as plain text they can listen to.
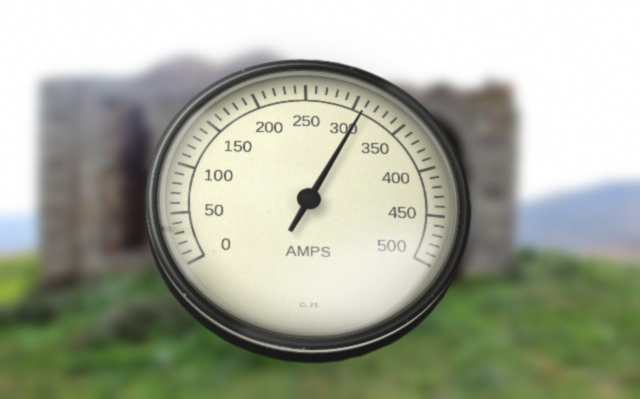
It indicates 310 A
